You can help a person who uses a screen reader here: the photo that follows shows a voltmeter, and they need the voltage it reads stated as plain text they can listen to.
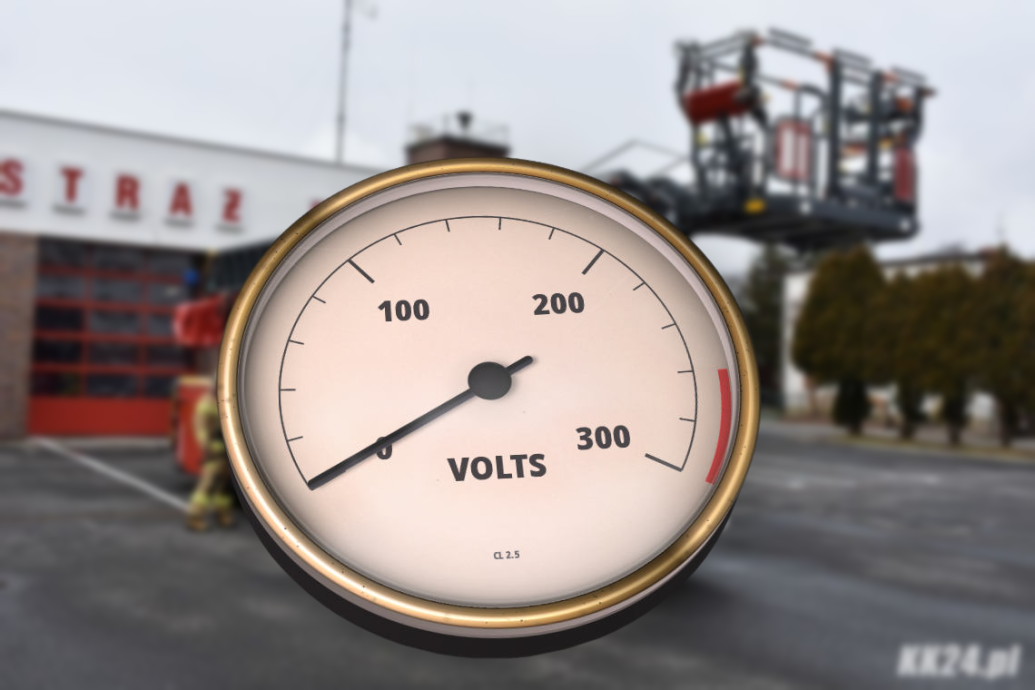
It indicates 0 V
